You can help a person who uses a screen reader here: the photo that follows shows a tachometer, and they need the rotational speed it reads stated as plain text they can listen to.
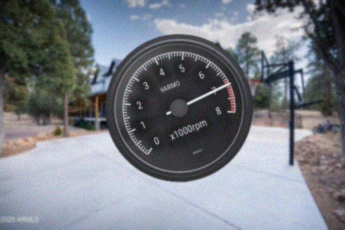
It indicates 7000 rpm
